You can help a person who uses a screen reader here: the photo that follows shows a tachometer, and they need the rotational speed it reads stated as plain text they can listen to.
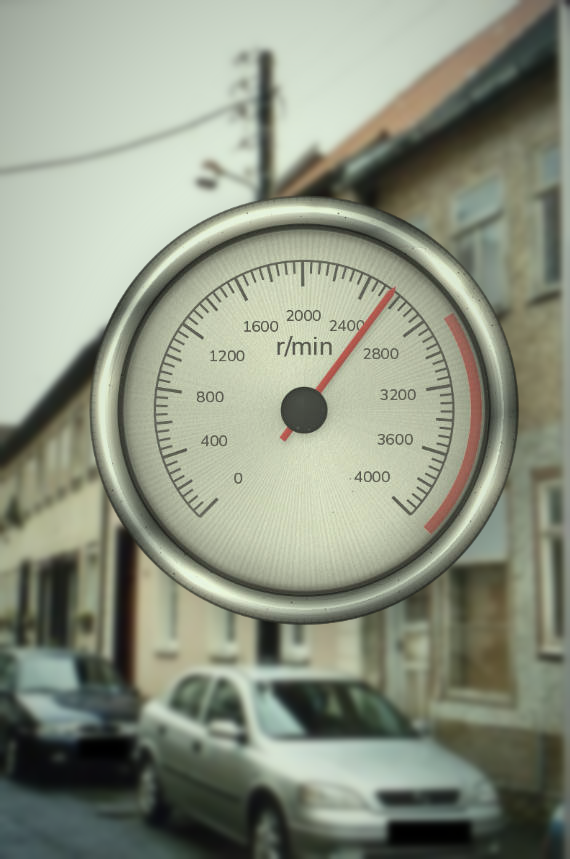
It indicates 2550 rpm
